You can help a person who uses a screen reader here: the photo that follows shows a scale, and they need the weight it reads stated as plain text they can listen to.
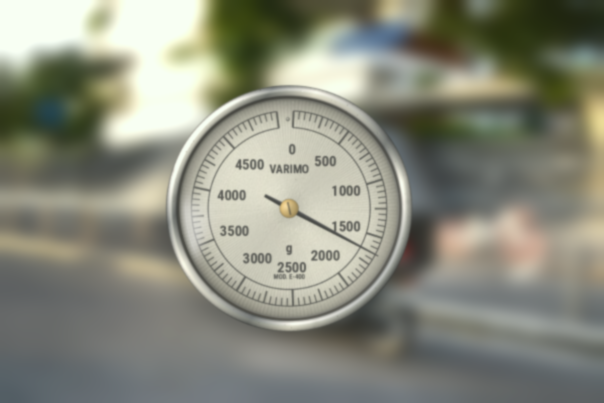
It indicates 1650 g
